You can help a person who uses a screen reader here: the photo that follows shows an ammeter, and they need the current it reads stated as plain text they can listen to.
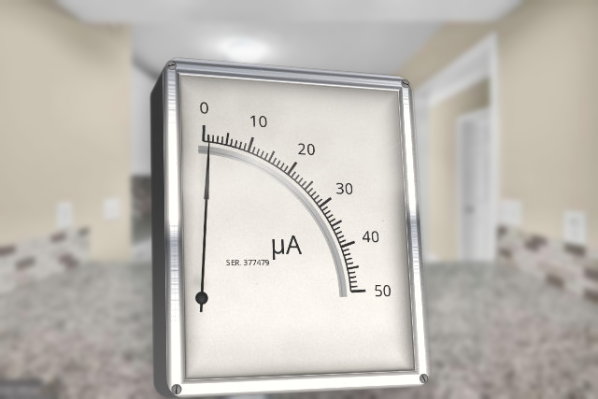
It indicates 1 µA
